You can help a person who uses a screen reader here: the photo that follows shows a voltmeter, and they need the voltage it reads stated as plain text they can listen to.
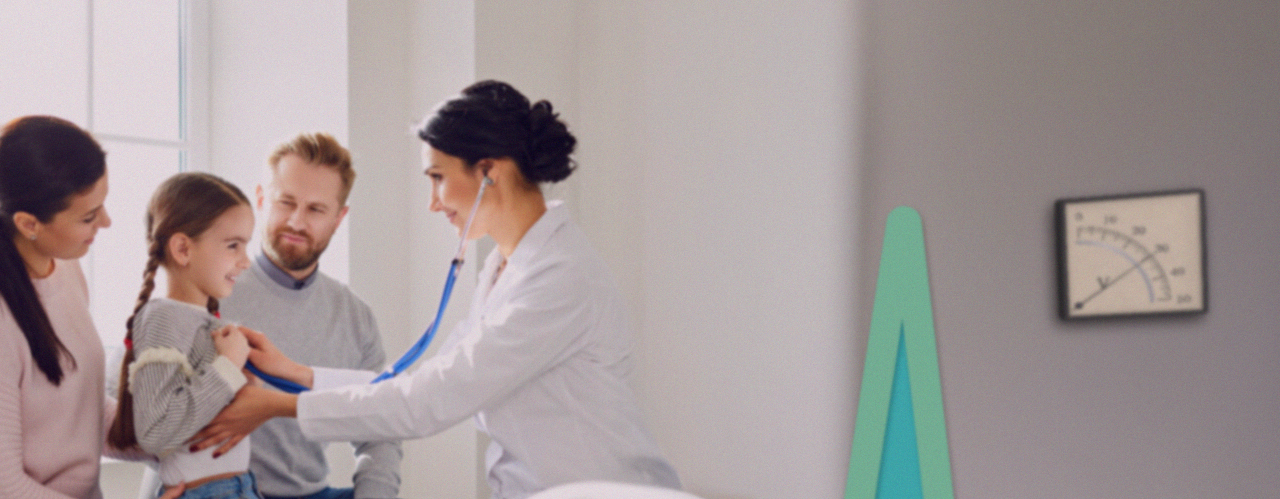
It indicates 30 V
